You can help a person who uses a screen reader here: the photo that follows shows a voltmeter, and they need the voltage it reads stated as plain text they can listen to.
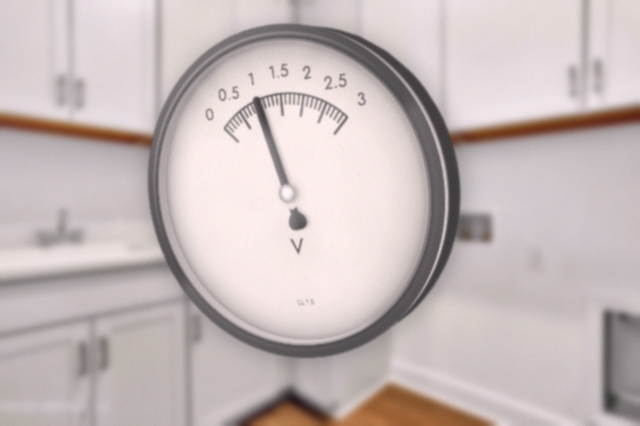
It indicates 1 V
